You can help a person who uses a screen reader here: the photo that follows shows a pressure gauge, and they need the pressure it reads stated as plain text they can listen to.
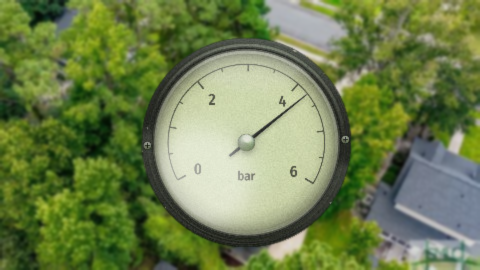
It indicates 4.25 bar
